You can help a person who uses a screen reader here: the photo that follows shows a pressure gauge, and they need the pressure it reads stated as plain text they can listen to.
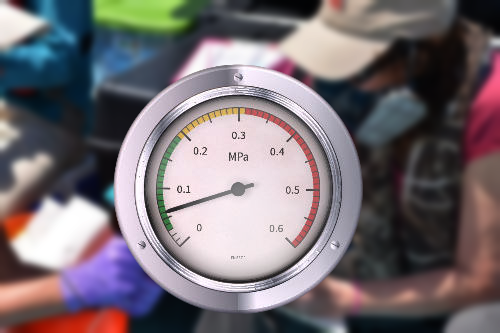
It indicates 0.06 MPa
